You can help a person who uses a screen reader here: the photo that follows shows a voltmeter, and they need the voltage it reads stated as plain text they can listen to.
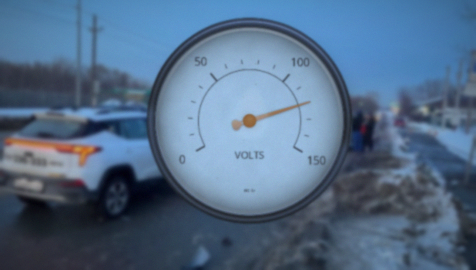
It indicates 120 V
